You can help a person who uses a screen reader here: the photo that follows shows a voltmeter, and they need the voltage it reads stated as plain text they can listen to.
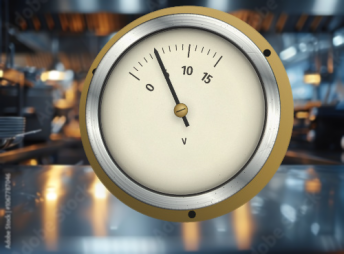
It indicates 5 V
